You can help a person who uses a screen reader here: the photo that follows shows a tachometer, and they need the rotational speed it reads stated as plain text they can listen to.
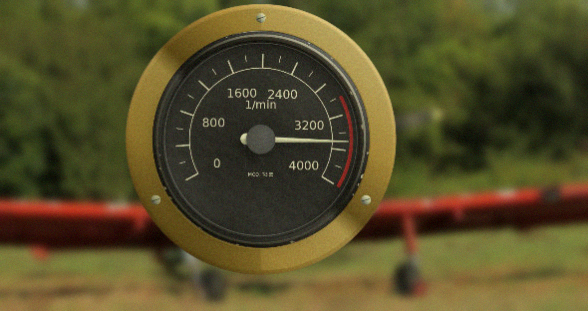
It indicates 3500 rpm
